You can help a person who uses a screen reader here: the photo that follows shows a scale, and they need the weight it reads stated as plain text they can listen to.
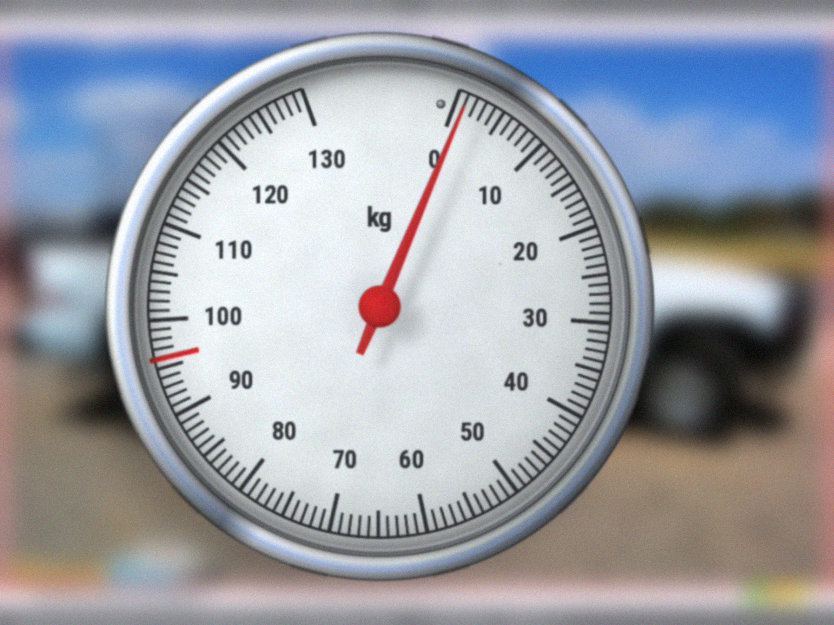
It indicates 1 kg
